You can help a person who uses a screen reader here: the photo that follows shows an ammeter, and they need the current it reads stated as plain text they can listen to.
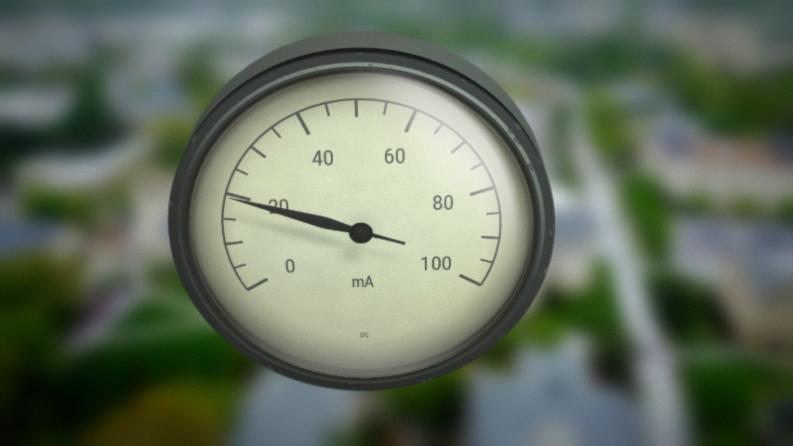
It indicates 20 mA
